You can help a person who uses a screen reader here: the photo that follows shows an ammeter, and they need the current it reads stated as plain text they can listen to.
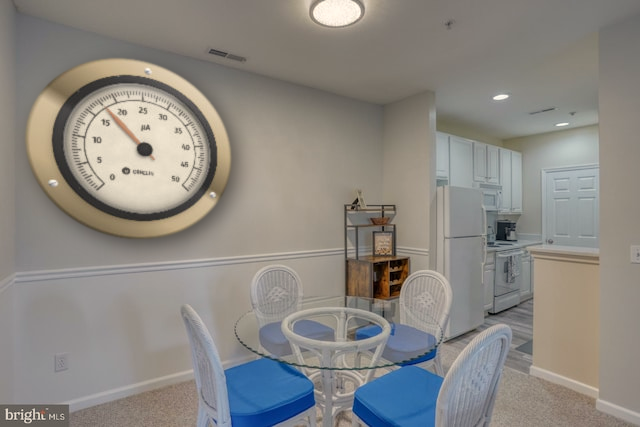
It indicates 17.5 µA
